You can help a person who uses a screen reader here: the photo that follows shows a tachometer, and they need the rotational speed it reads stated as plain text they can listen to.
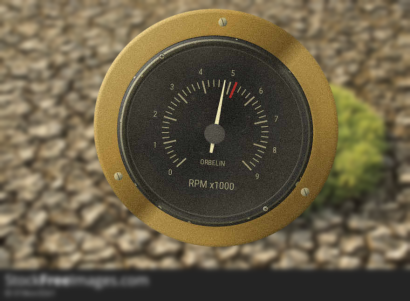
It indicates 4800 rpm
